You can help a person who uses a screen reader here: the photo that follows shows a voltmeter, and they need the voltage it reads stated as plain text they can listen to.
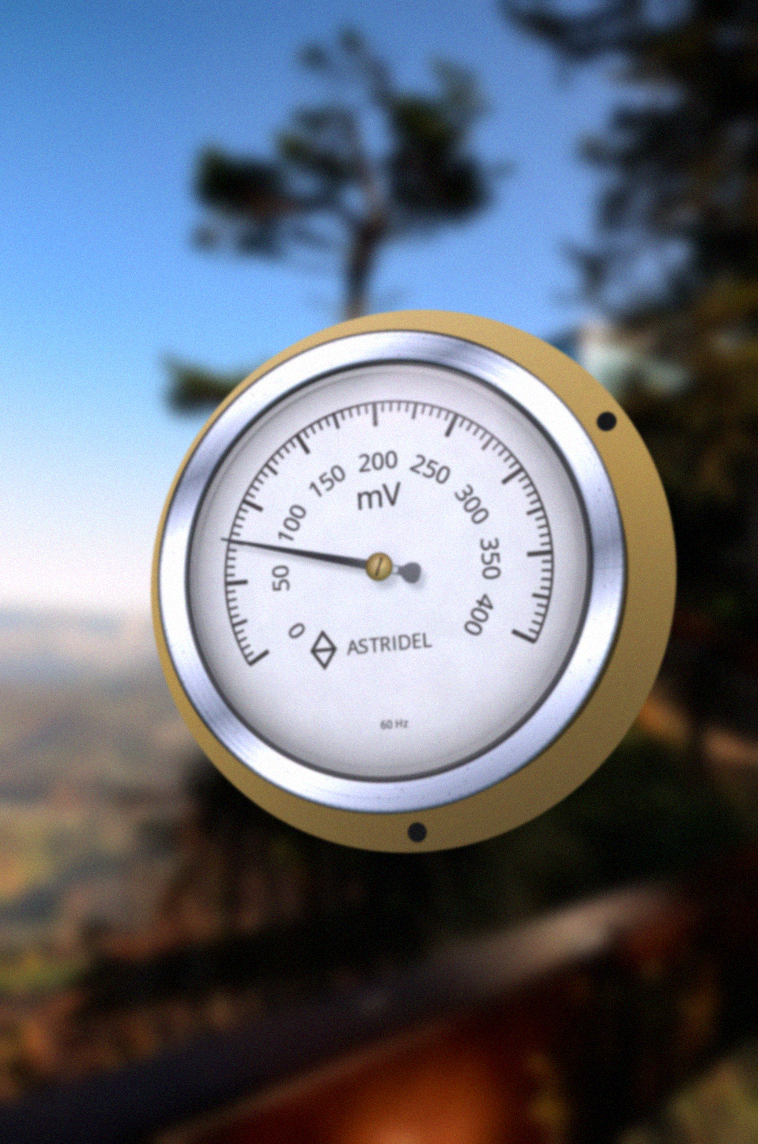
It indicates 75 mV
